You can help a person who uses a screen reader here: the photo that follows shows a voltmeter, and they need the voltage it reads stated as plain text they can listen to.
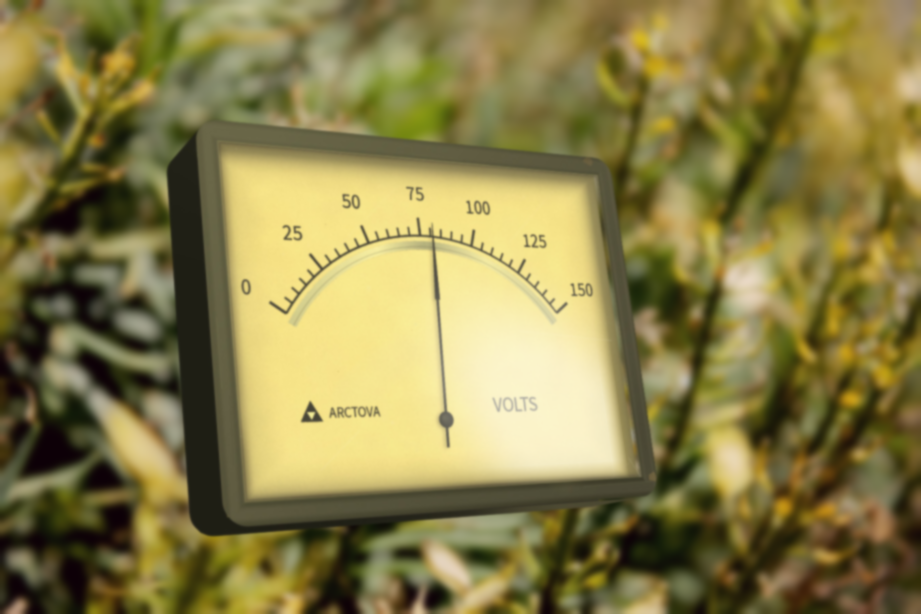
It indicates 80 V
